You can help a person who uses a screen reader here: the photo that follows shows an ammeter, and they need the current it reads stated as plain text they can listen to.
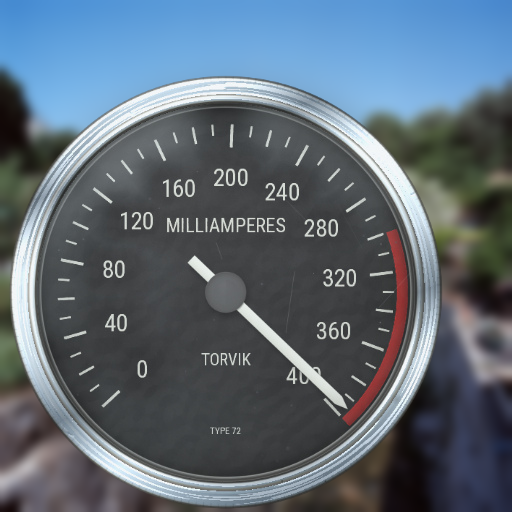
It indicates 395 mA
